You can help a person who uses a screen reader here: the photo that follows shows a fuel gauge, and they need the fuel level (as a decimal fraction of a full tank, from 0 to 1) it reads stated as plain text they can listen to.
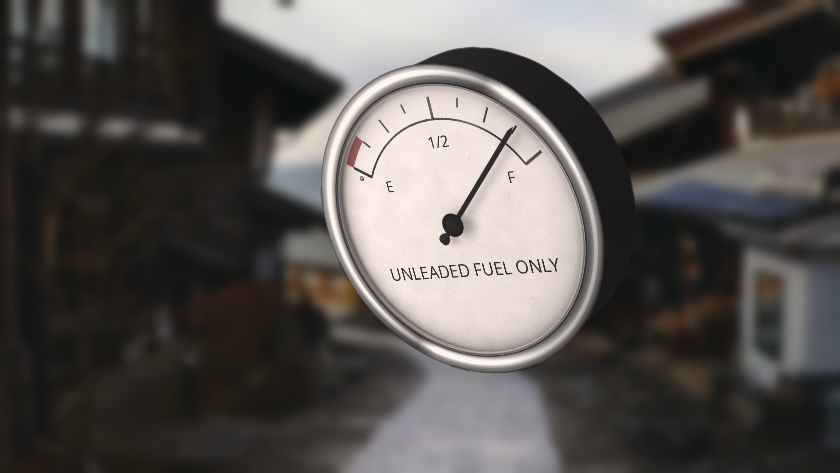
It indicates 0.875
